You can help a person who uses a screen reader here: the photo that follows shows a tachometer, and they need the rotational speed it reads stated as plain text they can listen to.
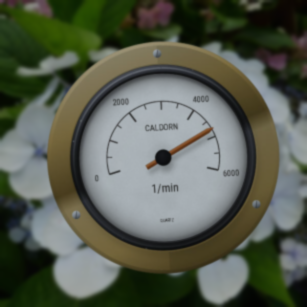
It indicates 4750 rpm
